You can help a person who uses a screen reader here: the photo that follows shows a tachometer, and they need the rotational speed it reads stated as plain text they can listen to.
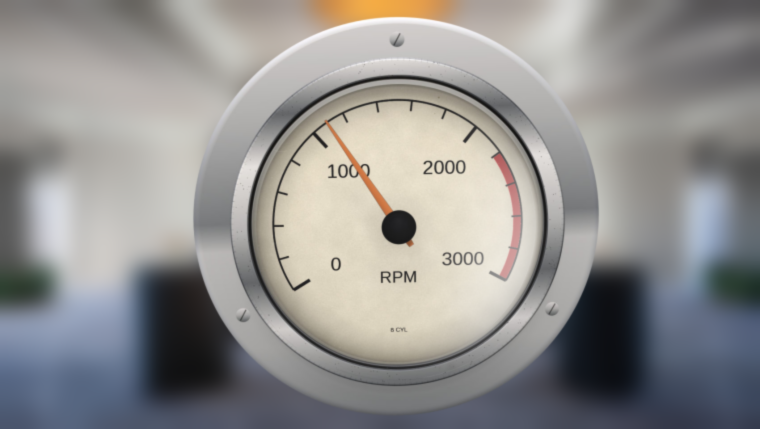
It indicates 1100 rpm
